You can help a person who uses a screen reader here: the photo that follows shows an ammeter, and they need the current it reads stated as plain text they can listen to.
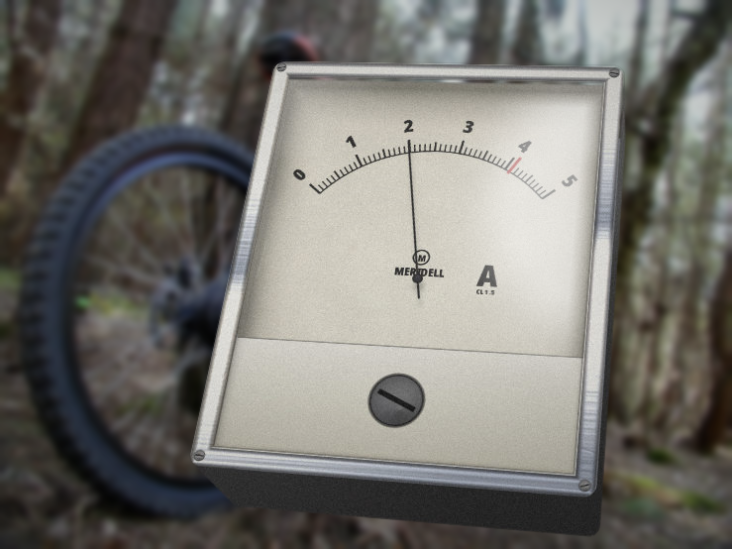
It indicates 2 A
